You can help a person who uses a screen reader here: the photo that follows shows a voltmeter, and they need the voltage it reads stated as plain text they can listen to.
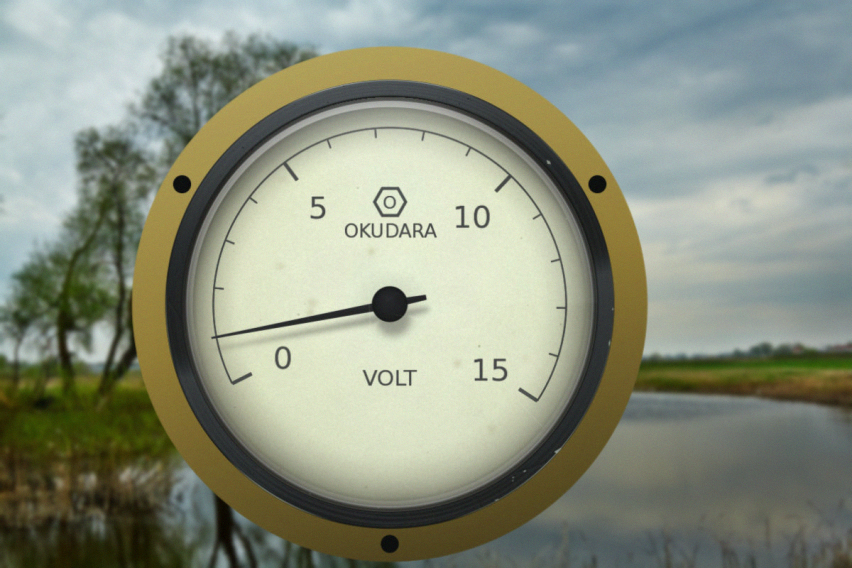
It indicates 1 V
